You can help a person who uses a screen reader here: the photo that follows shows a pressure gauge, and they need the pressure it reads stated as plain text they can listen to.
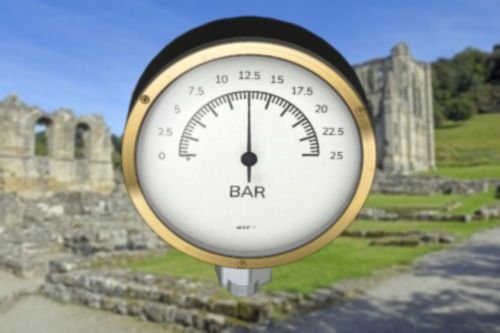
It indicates 12.5 bar
